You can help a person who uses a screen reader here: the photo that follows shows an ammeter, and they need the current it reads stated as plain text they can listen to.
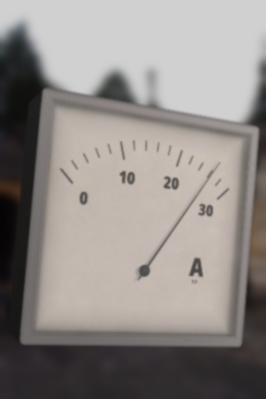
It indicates 26 A
